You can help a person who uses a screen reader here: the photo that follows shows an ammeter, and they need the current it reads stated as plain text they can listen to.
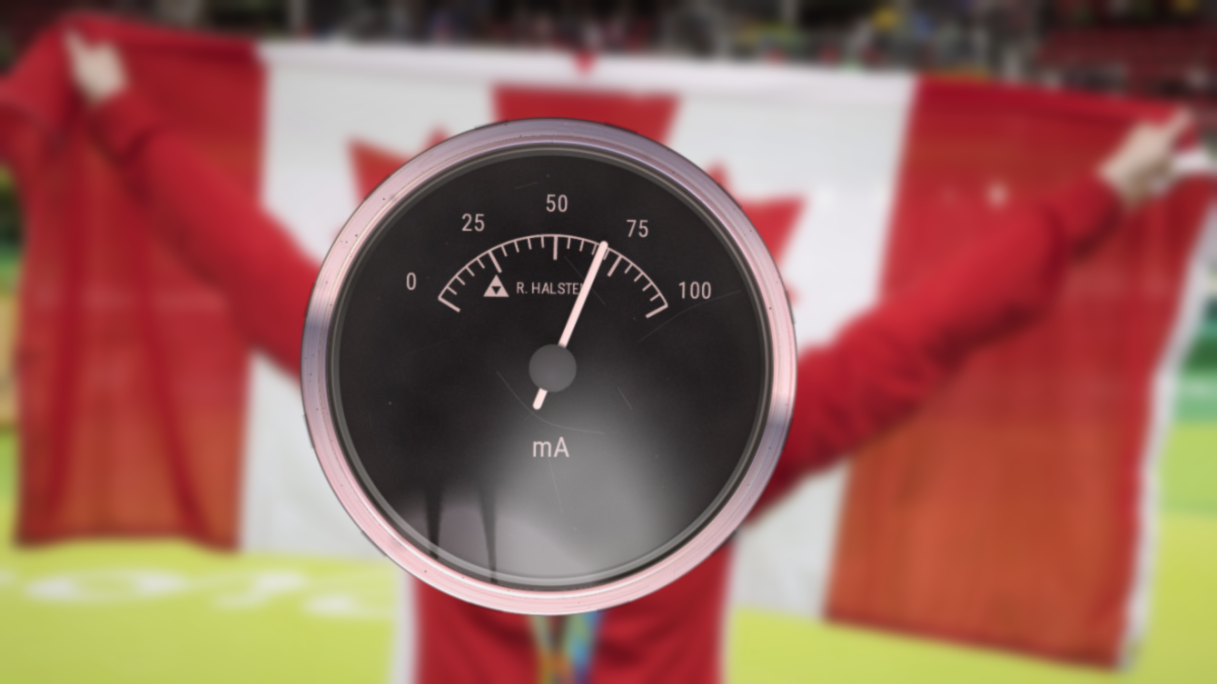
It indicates 67.5 mA
